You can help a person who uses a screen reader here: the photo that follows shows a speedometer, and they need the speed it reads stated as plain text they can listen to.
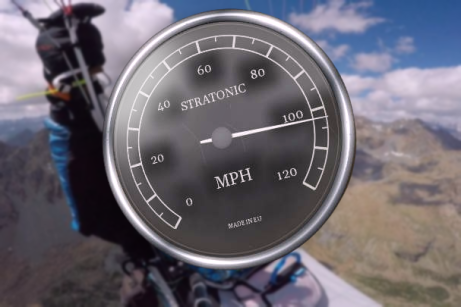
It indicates 102.5 mph
